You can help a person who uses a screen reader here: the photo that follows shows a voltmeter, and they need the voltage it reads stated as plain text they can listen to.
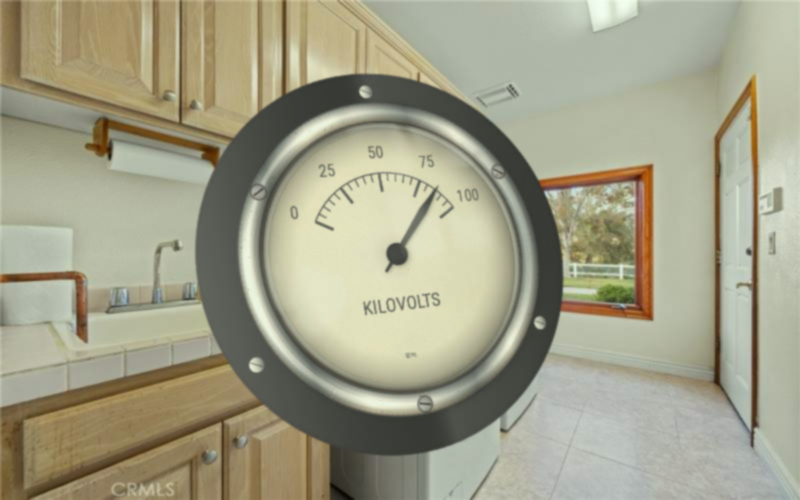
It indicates 85 kV
